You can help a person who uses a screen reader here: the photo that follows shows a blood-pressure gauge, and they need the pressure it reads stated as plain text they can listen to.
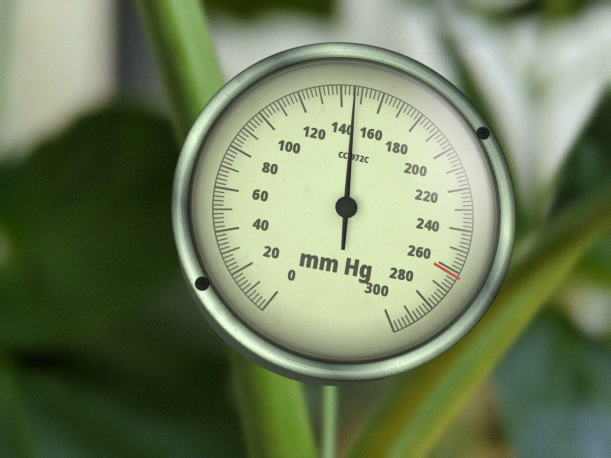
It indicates 146 mmHg
